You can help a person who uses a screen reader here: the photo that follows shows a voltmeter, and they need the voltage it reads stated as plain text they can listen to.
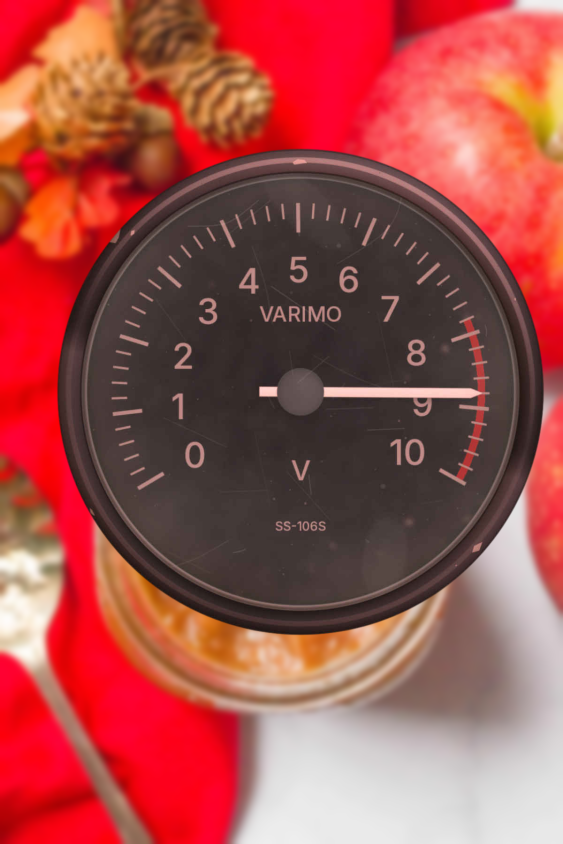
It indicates 8.8 V
